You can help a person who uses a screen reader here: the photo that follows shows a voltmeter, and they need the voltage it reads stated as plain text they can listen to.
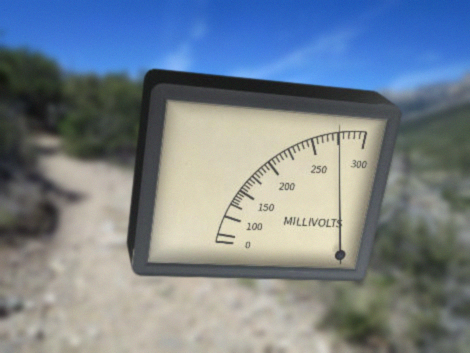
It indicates 275 mV
